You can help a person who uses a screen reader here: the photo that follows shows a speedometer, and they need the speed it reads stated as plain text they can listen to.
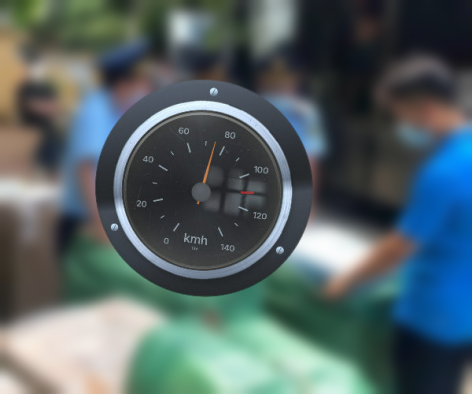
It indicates 75 km/h
